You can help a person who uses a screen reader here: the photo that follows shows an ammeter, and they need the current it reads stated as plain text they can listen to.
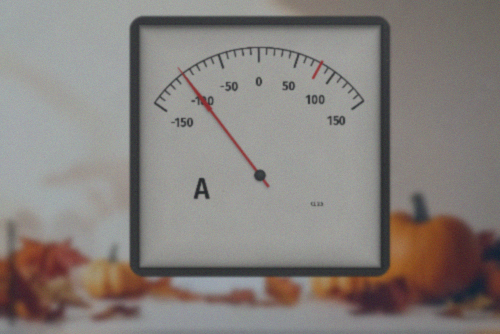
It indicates -100 A
